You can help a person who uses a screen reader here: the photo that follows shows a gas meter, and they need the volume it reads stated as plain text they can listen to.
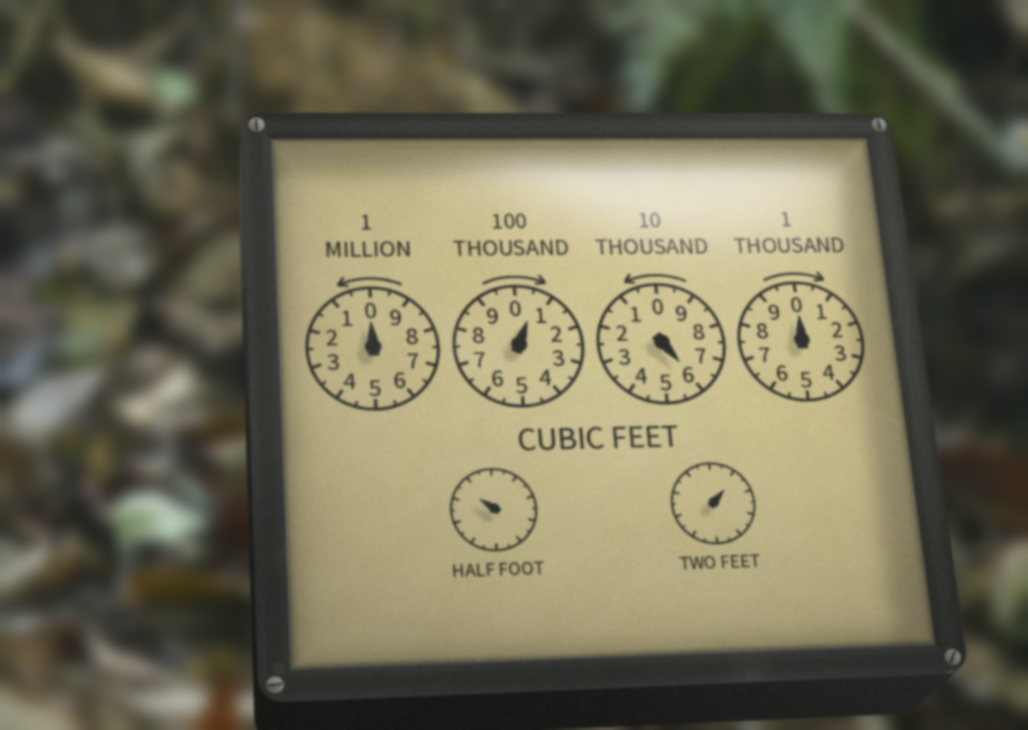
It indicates 6000 ft³
